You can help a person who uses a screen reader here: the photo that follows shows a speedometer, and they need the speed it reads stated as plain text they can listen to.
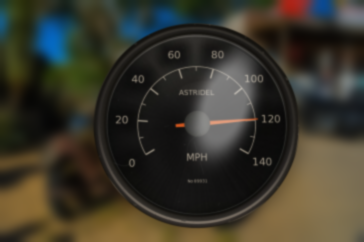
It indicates 120 mph
